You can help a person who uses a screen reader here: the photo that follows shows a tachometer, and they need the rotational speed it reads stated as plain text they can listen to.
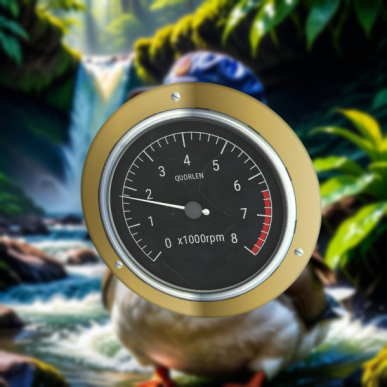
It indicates 1800 rpm
